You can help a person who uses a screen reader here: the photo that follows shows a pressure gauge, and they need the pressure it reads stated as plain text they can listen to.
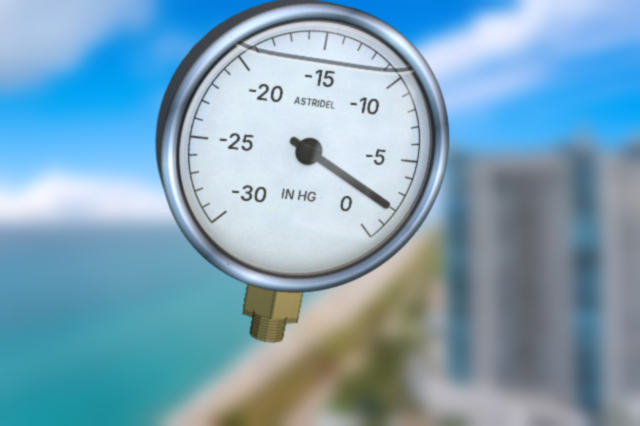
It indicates -2 inHg
